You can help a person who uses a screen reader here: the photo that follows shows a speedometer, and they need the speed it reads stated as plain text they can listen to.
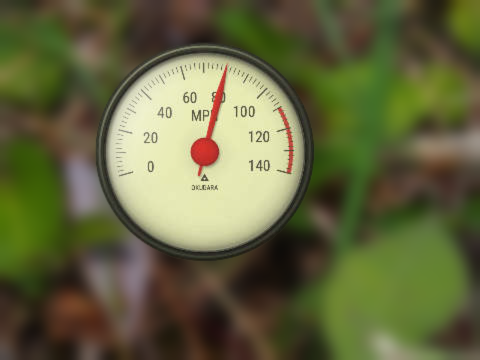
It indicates 80 mph
